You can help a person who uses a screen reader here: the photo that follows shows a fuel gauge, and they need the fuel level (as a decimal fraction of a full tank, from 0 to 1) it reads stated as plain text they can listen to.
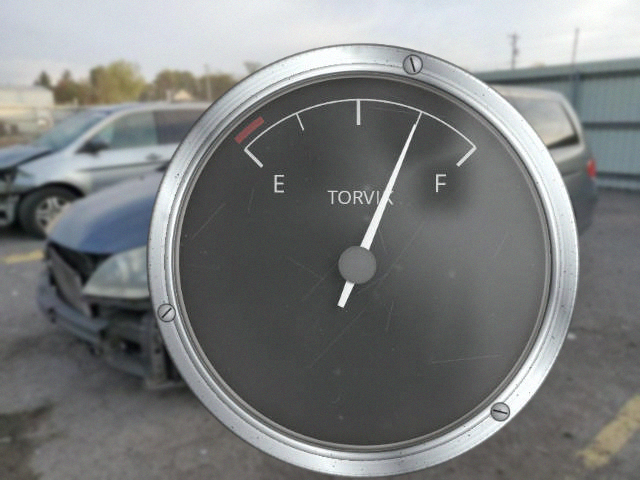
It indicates 0.75
